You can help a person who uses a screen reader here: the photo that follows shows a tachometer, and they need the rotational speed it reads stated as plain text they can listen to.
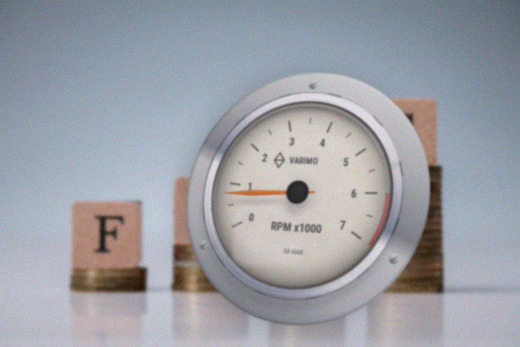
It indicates 750 rpm
